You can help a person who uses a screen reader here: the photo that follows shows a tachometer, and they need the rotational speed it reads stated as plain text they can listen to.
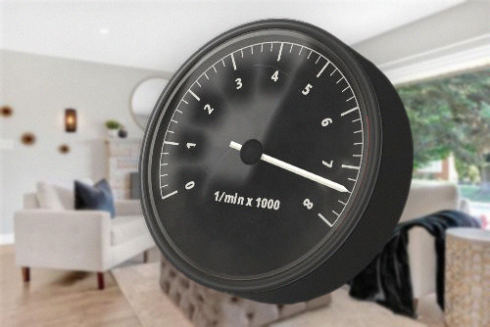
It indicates 7400 rpm
